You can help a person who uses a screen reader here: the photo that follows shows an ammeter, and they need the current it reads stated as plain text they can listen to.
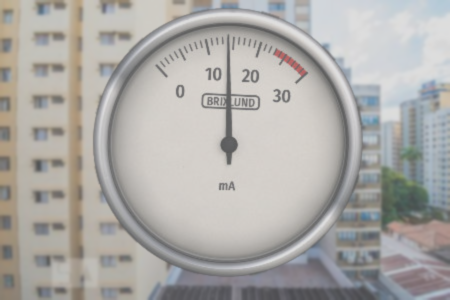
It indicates 14 mA
